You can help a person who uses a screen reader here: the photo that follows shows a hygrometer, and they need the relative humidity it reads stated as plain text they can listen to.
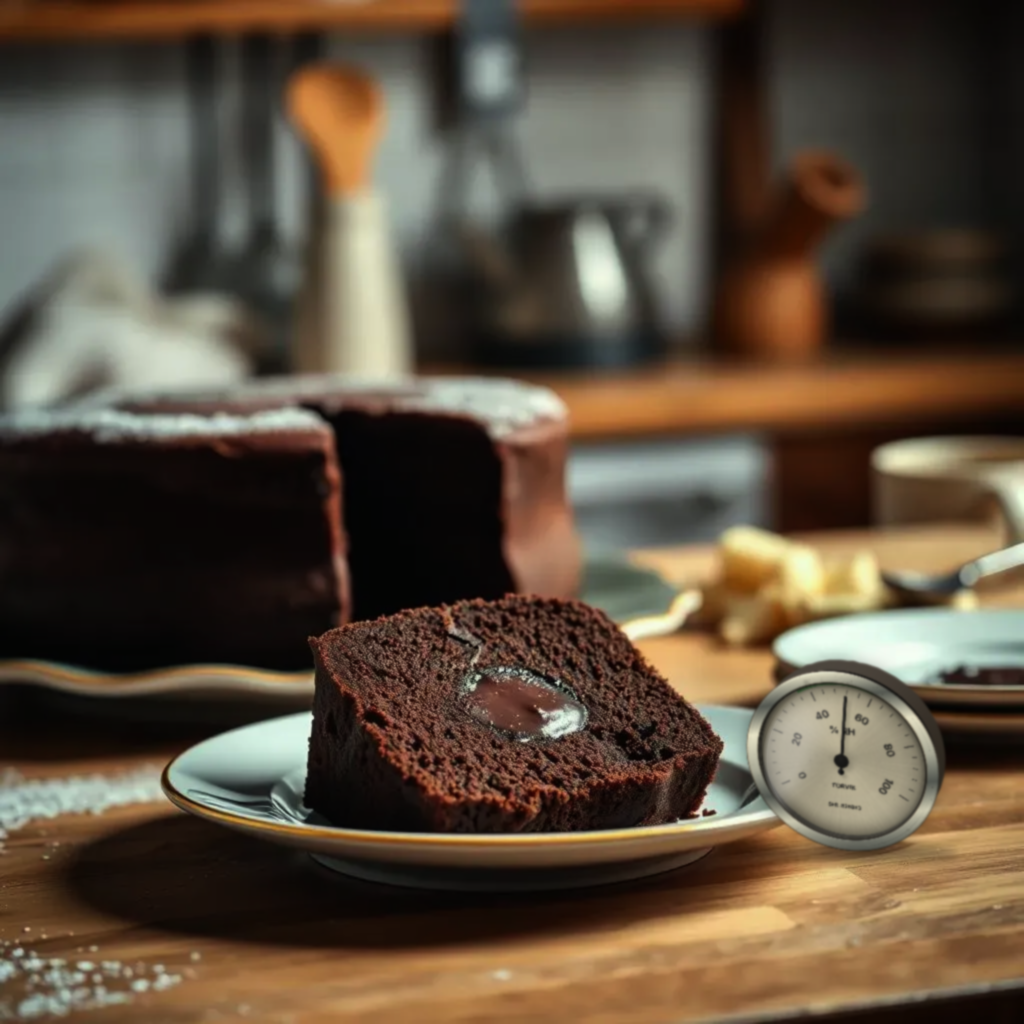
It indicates 52 %
